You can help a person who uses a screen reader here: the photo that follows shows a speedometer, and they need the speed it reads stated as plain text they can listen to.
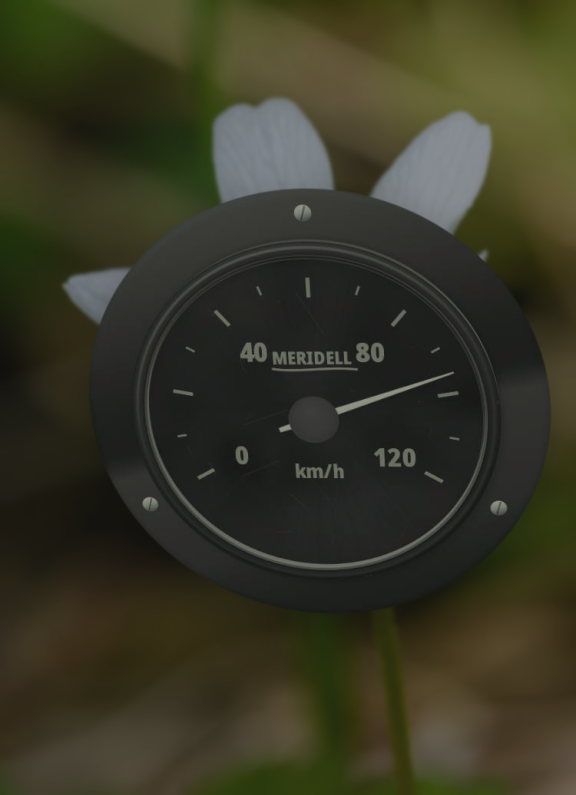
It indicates 95 km/h
